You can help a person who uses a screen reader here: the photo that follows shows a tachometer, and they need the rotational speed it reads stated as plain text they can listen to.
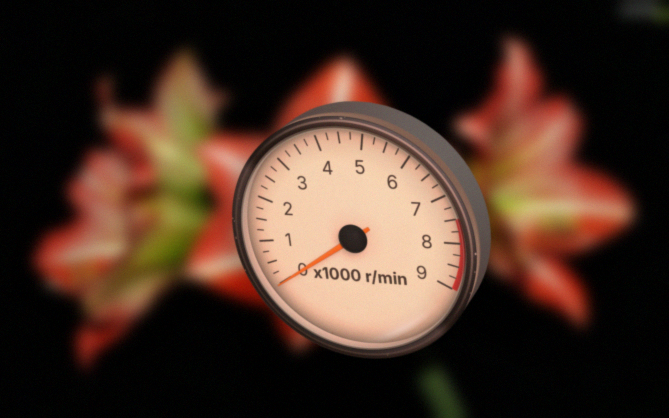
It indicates 0 rpm
